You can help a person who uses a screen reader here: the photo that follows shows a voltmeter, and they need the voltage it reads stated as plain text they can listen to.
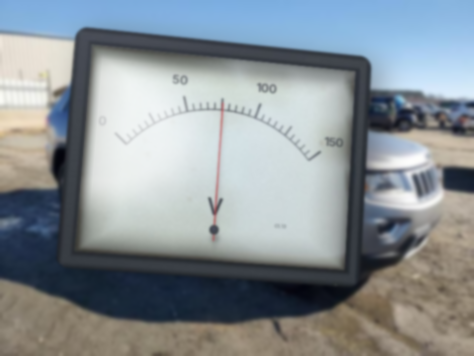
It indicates 75 V
